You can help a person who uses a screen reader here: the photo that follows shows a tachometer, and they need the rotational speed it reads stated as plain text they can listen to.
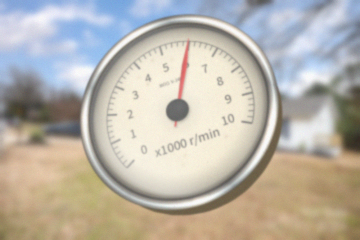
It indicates 6000 rpm
